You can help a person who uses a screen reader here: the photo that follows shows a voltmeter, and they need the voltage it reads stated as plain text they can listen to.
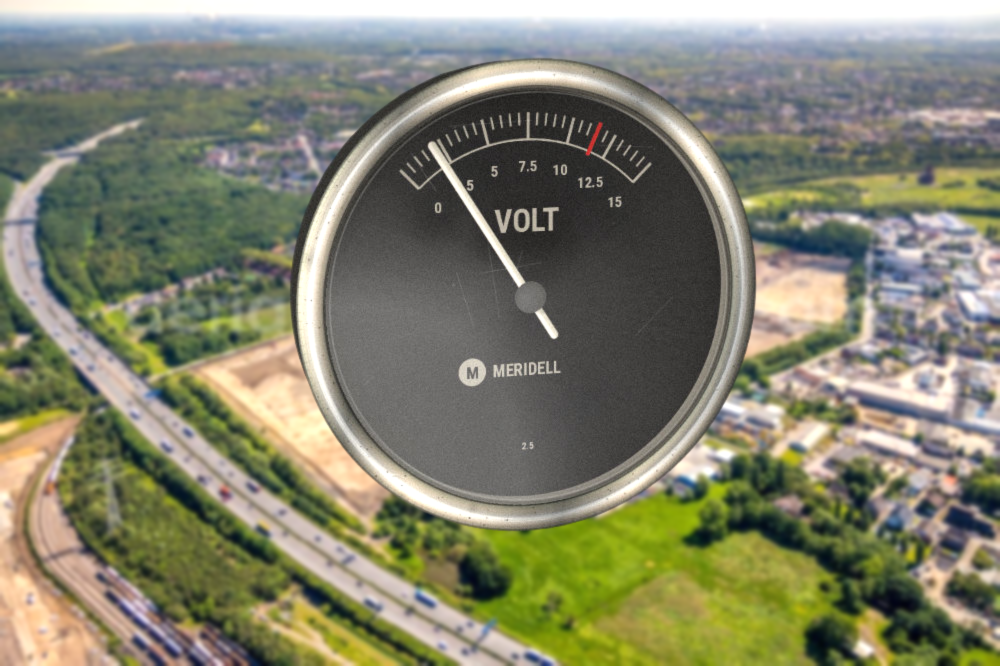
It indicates 2 V
